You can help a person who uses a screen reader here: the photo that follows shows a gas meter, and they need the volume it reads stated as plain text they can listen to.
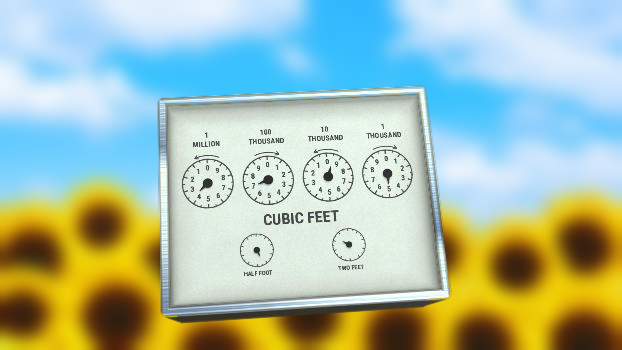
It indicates 369500 ft³
